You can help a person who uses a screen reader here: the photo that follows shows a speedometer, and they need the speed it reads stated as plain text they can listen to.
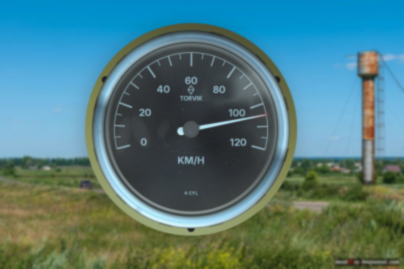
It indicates 105 km/h
